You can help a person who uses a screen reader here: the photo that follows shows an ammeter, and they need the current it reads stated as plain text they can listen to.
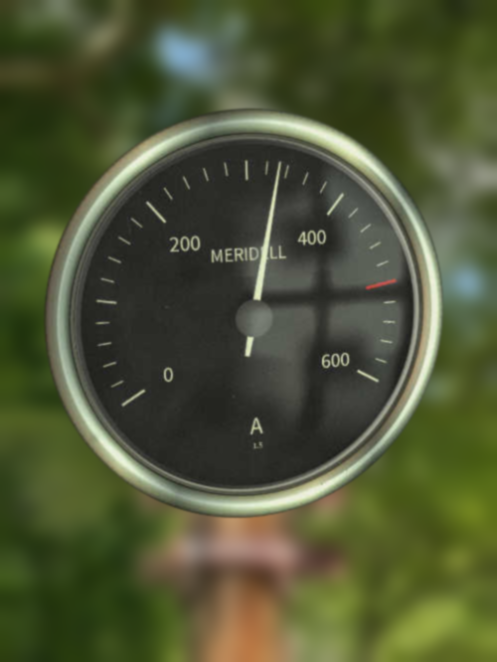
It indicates 330 A
